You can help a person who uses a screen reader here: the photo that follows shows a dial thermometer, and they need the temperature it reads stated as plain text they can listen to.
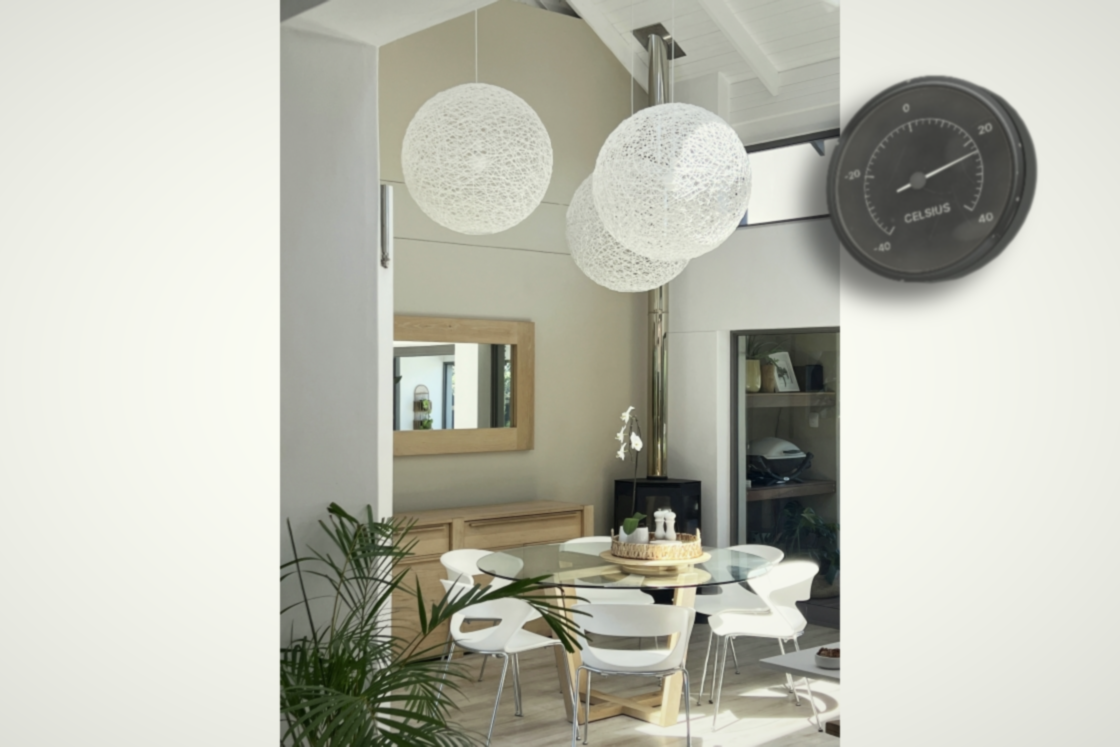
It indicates 24 °C
